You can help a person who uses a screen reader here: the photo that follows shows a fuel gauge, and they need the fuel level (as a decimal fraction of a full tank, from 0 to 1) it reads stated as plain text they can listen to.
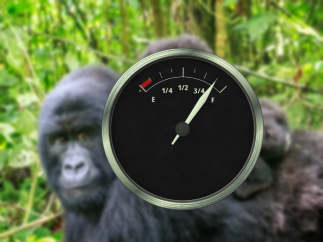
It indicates 0.875
